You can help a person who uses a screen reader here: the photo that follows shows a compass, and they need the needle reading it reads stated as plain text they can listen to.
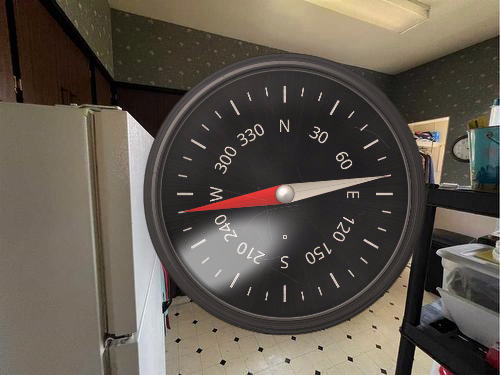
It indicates 260 °
